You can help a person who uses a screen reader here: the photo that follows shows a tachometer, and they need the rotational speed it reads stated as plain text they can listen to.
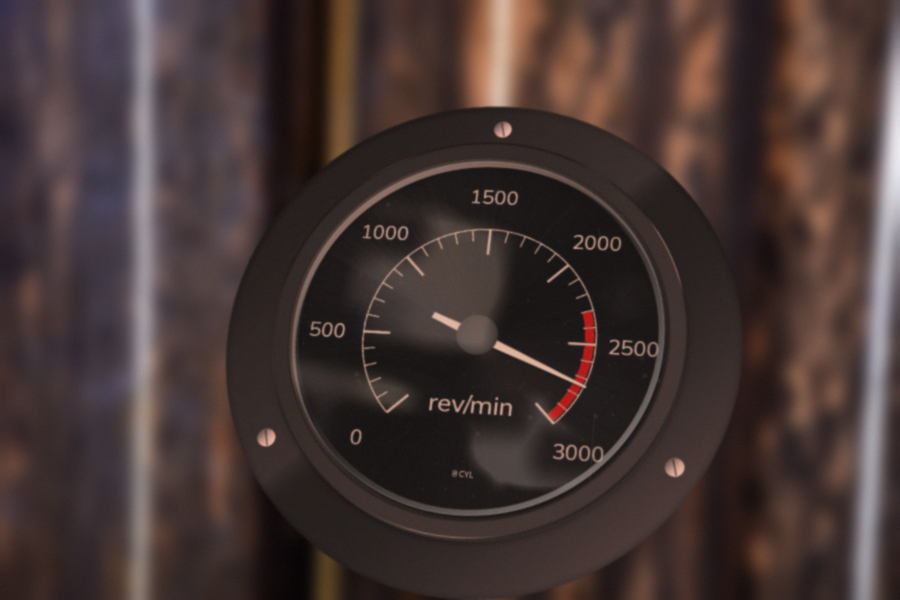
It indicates 2750 rpm
